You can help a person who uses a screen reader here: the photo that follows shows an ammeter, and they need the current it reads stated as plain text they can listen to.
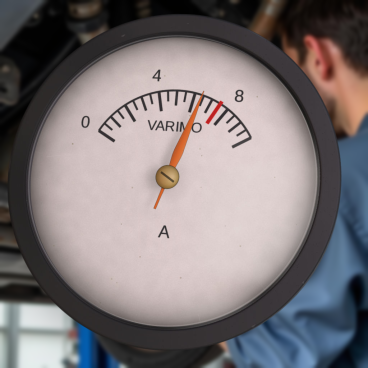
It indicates 6.5 A
